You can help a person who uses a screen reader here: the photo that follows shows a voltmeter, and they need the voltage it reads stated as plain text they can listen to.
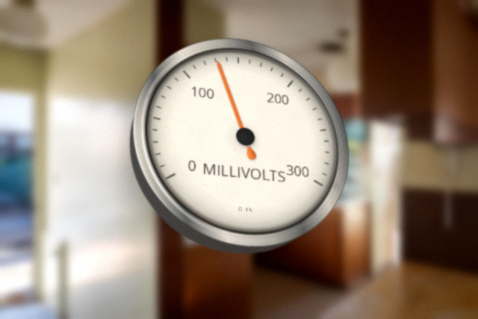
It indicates 130 mV
